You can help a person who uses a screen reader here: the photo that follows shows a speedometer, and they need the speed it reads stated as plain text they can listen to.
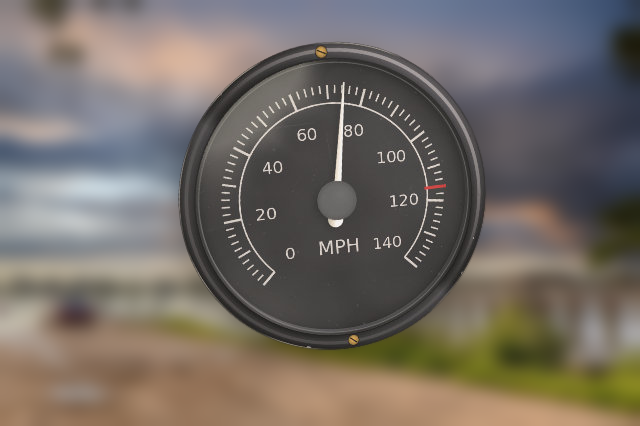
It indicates 74 mph
